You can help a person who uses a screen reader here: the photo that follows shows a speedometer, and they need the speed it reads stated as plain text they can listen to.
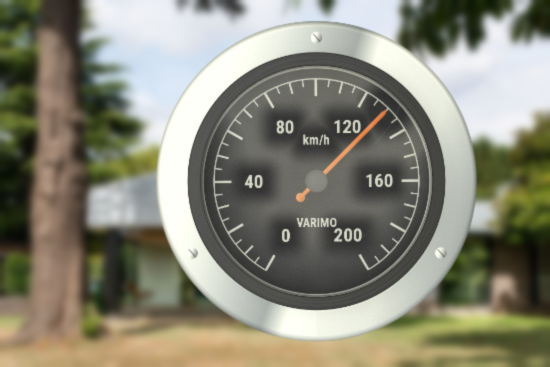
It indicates 130 km/h
